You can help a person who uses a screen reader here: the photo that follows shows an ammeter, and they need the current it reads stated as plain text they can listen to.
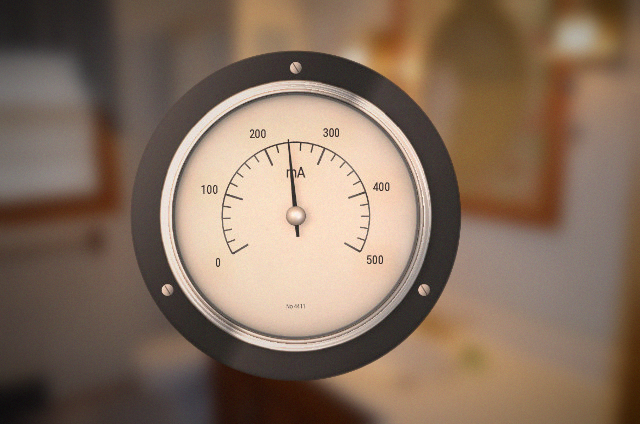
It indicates 240 mA
